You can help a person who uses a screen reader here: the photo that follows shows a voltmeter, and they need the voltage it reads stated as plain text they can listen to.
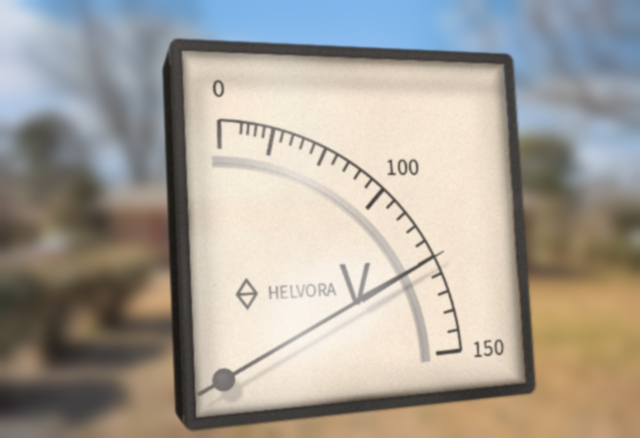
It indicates 125 V
